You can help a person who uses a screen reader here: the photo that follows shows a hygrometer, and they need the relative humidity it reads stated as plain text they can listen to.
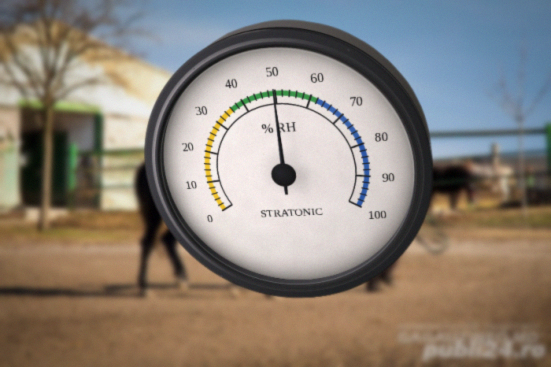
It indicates 50 %
